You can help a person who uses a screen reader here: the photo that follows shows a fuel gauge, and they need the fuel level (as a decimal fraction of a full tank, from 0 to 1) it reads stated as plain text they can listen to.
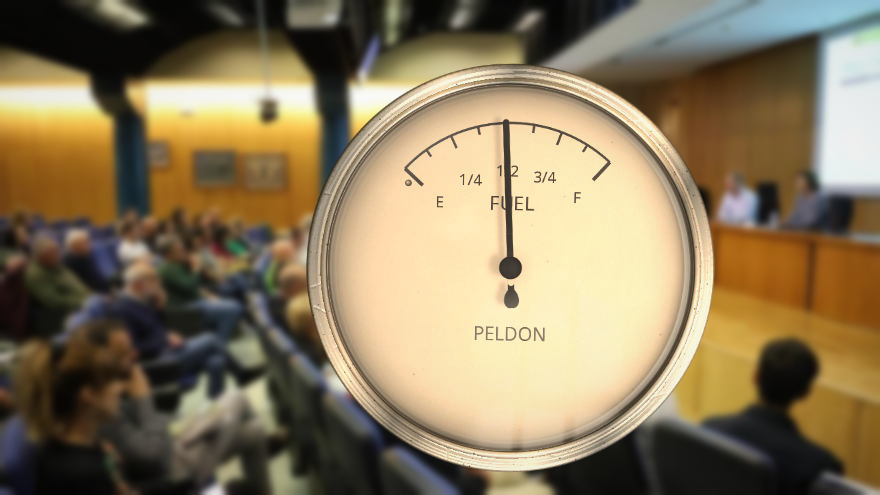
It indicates 0.5
